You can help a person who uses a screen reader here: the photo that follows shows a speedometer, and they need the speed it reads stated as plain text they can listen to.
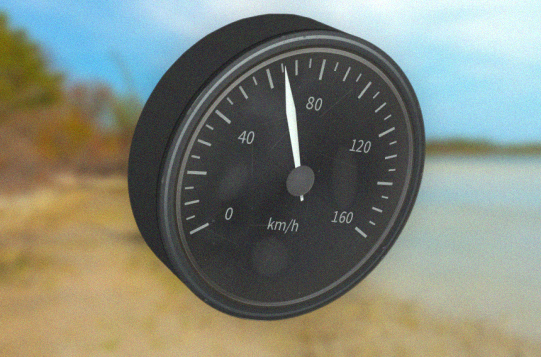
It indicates 65 km/h
